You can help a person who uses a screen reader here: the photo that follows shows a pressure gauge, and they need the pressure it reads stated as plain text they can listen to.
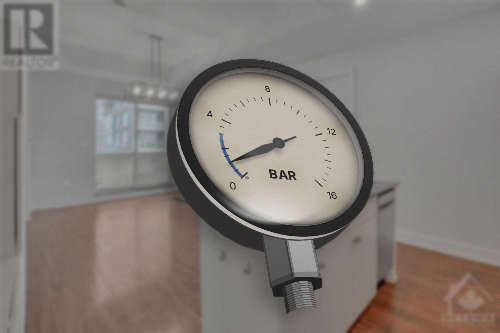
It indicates 1 bar
